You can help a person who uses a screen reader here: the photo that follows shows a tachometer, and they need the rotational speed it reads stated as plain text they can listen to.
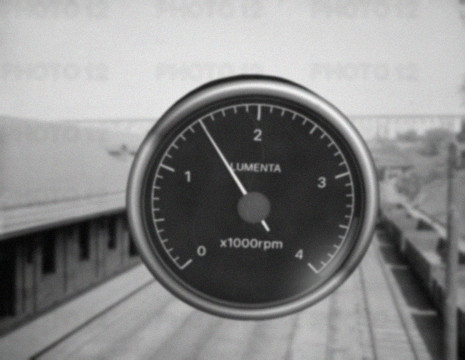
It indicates 1500 rpm
